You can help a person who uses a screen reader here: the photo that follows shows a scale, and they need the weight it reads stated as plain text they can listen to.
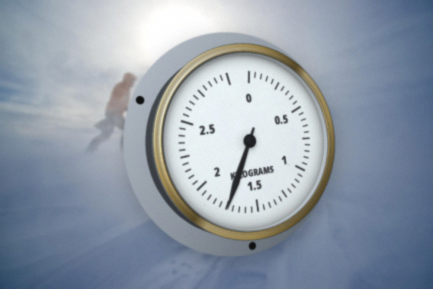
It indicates 1.75 kg
